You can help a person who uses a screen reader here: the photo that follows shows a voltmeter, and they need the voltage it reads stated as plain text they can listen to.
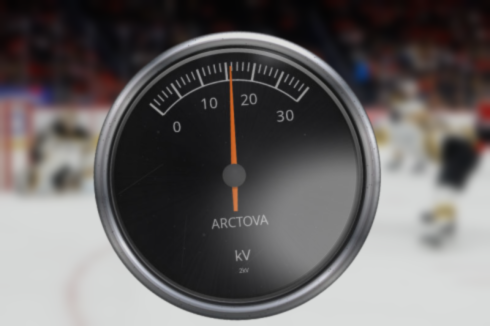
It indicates 16 kV
